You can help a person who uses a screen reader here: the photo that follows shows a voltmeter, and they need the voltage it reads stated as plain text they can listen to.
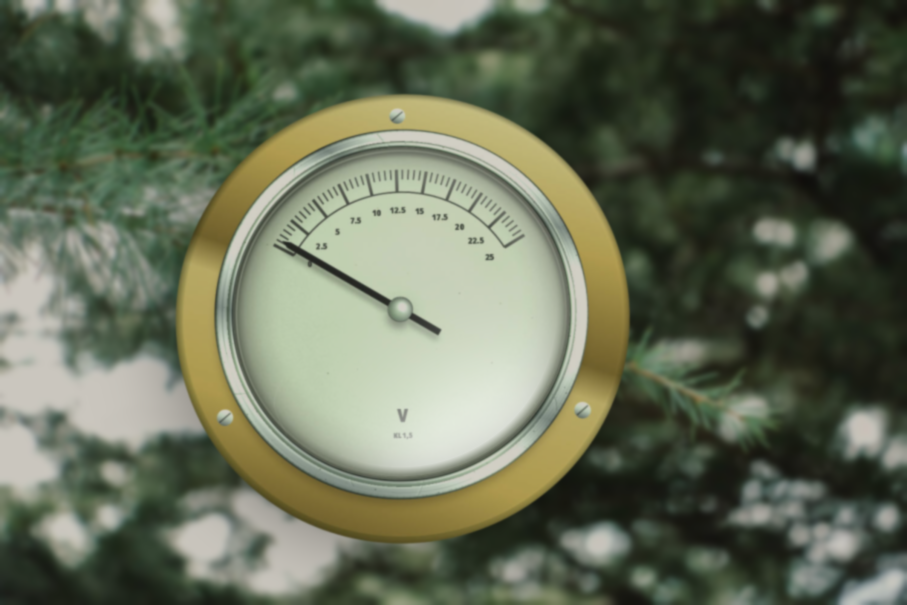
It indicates 0.5 V
